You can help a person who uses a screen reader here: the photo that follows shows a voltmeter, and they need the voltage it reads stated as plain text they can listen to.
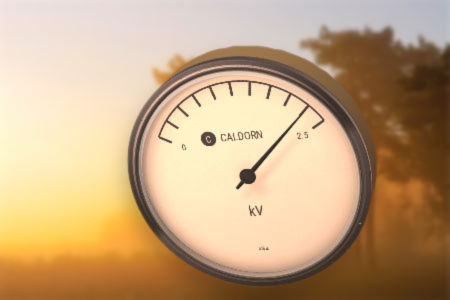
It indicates 2.25 kV
